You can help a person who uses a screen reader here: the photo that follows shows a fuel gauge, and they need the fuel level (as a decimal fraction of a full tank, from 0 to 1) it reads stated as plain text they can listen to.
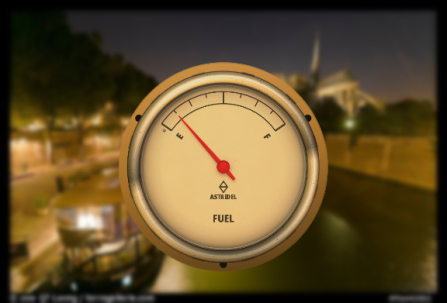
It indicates 0.125
